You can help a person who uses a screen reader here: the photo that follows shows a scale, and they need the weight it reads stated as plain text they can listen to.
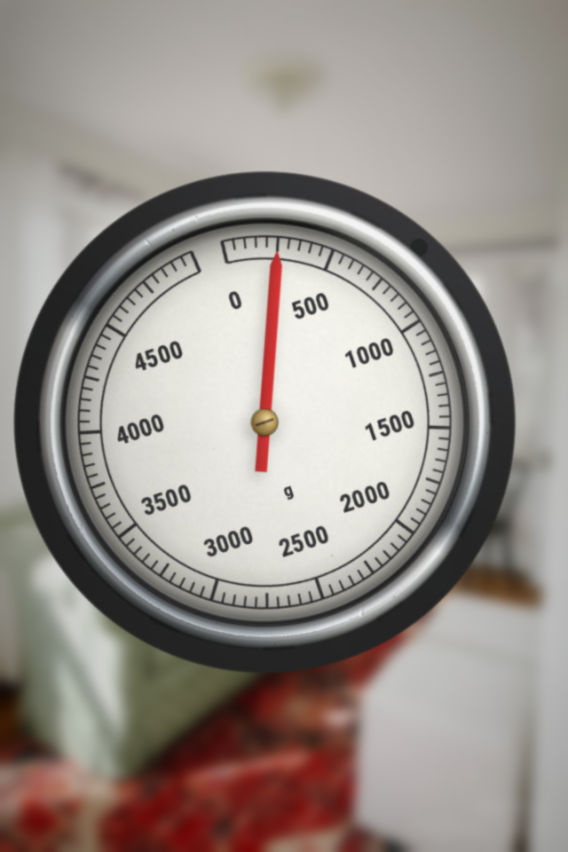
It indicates 250 g
